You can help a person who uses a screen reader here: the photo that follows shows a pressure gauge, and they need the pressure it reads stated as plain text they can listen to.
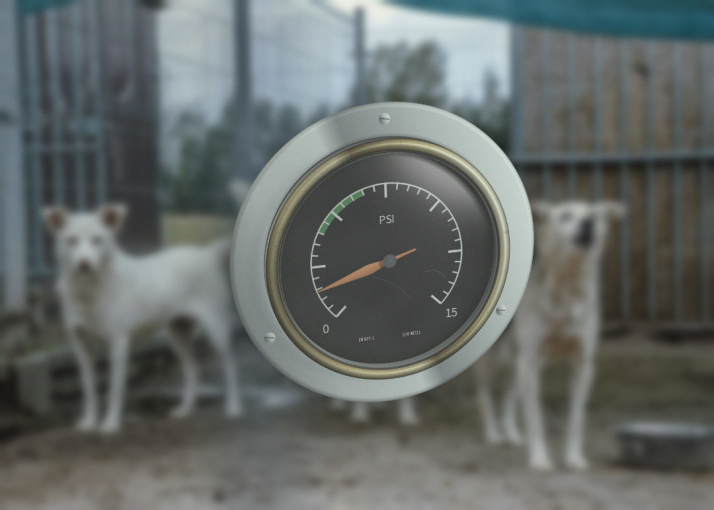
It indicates 1.5 psi
